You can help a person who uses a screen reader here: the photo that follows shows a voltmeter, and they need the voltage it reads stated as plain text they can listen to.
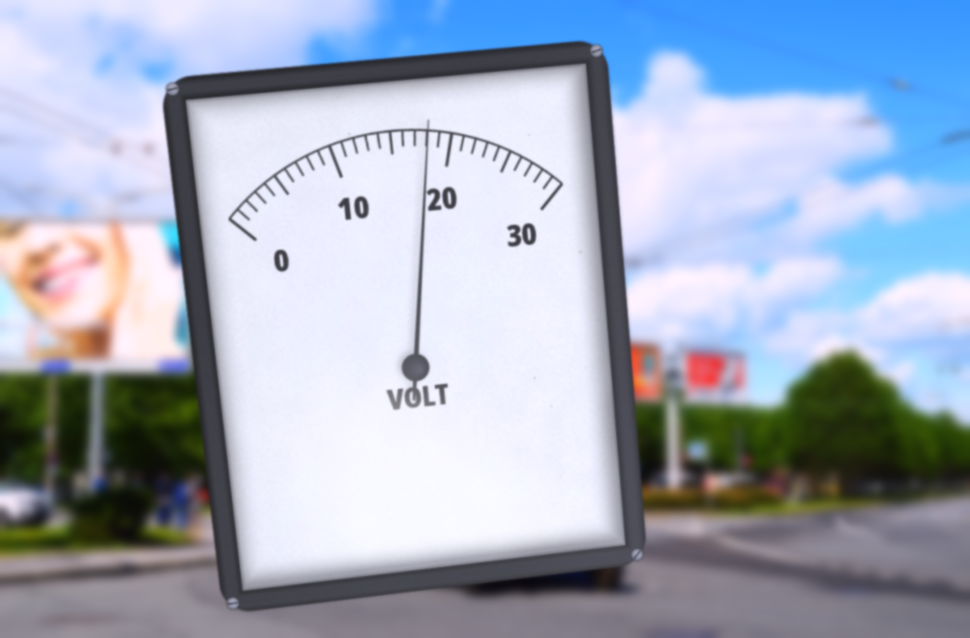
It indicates 18 V
